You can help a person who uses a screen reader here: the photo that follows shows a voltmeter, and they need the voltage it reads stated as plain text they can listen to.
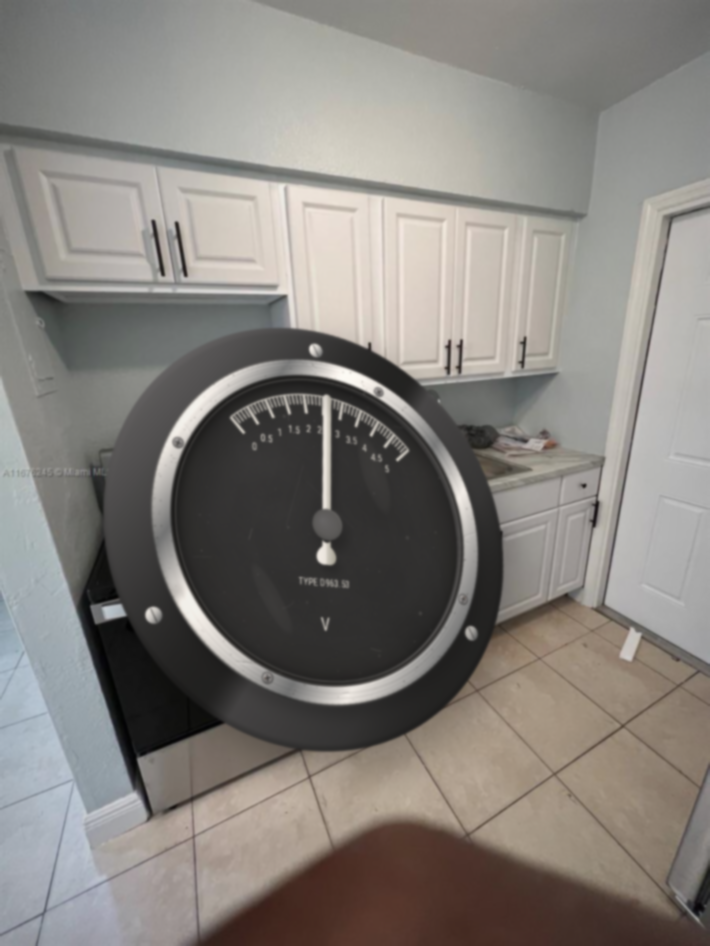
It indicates 2.5 V
